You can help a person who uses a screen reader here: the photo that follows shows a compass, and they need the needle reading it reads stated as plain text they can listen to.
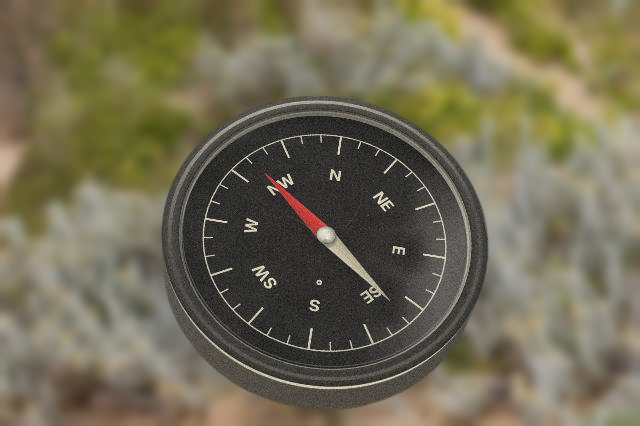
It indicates 310 °
